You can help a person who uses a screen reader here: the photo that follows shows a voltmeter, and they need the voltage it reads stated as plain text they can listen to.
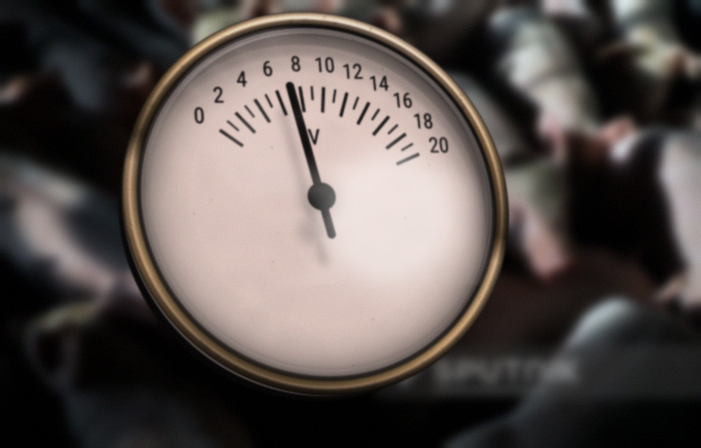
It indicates 7 V
